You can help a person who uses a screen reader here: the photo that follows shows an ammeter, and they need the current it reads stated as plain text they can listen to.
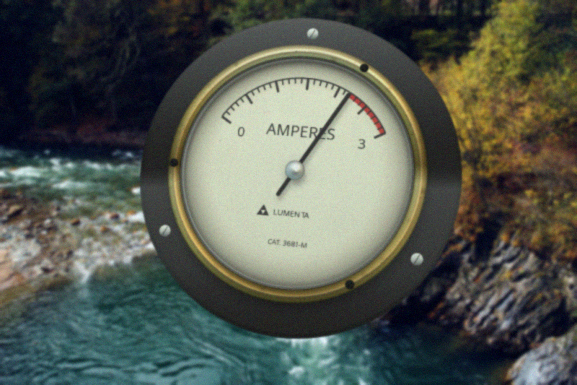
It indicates 2.2 A
